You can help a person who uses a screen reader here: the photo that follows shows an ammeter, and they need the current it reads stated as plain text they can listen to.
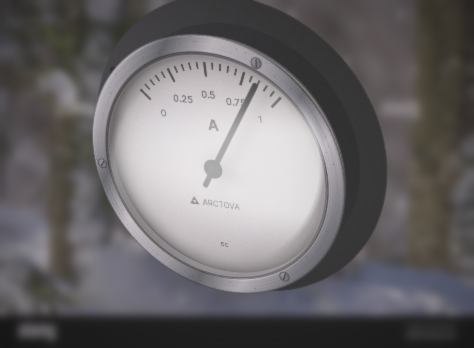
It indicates 0.85 A
